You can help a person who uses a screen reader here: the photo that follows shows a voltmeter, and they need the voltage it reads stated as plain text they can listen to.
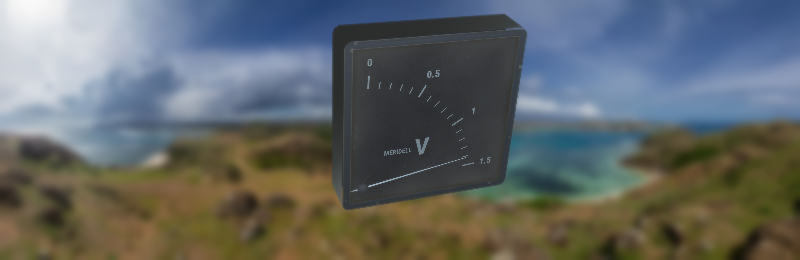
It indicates 1.4 V
